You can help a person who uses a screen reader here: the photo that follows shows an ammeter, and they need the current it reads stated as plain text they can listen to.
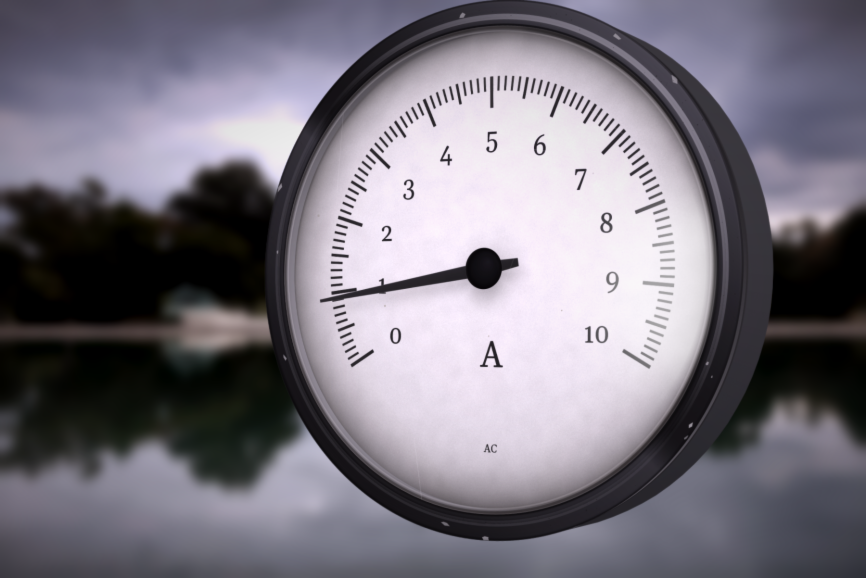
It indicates 0.9 A
